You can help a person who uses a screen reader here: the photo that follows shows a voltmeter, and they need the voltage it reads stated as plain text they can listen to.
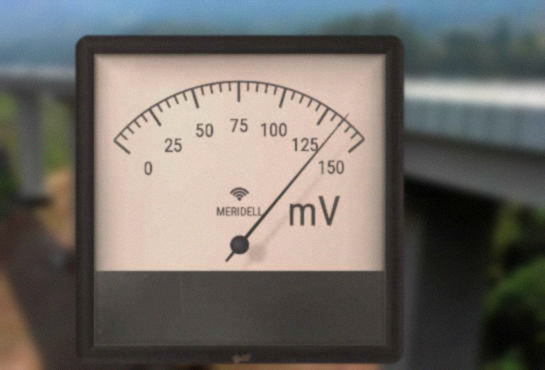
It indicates 135 mV
